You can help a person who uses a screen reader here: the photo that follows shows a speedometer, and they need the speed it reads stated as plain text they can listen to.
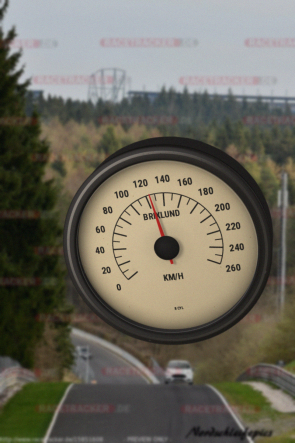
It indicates 125 km/h
